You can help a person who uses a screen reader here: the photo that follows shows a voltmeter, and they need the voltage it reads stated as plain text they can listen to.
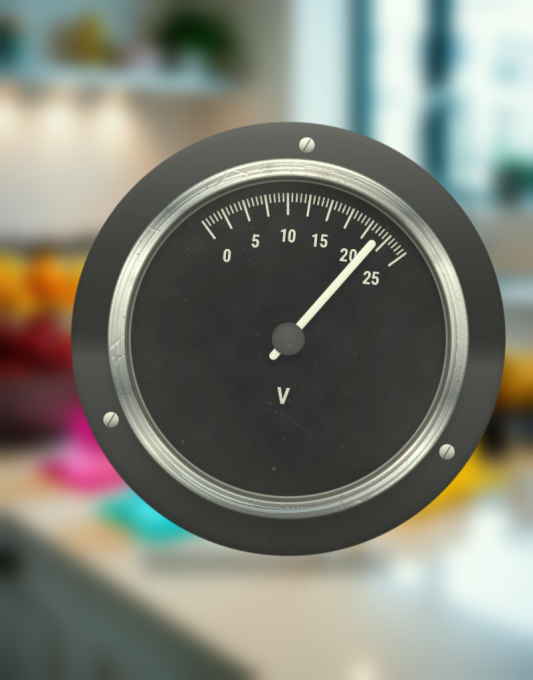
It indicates 21.5 V
